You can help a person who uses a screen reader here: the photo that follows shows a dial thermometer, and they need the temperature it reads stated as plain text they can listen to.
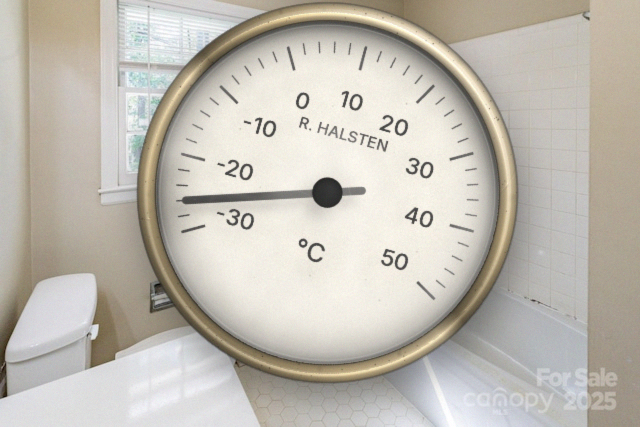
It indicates -26 °C
